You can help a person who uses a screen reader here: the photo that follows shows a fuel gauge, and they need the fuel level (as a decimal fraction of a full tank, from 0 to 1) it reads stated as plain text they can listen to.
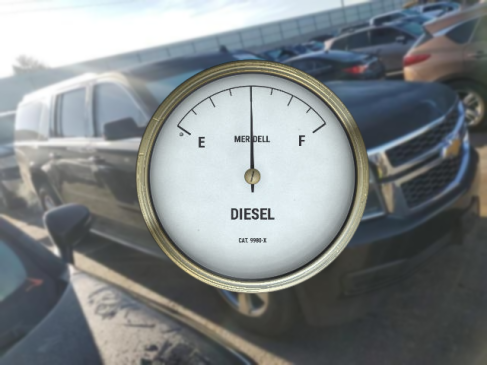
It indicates 0.5
